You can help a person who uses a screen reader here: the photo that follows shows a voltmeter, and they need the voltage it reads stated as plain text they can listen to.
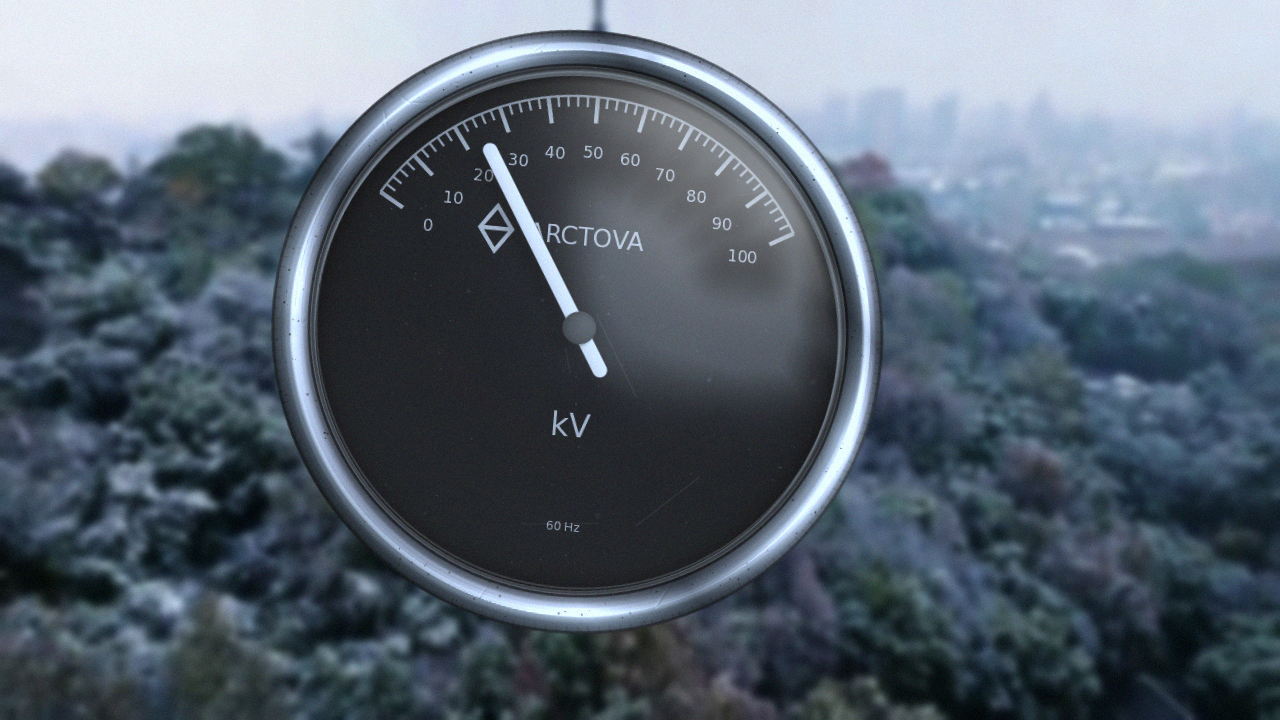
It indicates 24 kV
